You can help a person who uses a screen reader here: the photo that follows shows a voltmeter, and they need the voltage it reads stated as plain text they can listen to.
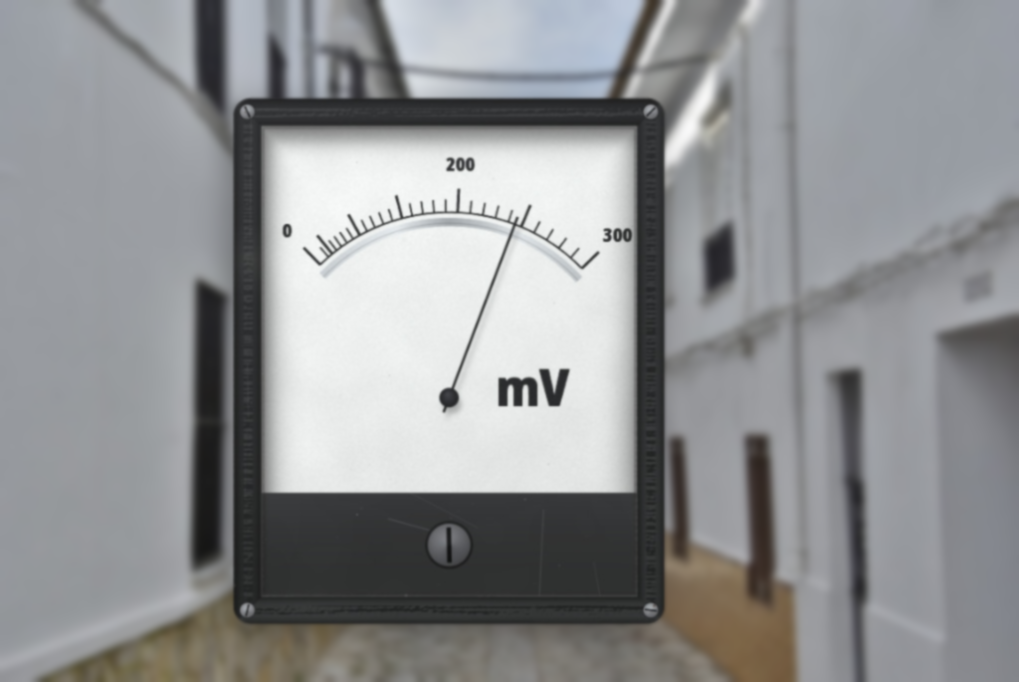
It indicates 245 mV
